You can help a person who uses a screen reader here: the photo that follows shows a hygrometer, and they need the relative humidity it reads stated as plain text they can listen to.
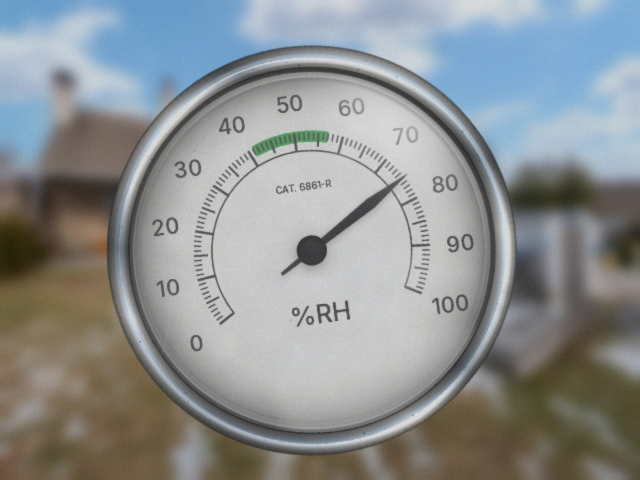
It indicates 75 %
